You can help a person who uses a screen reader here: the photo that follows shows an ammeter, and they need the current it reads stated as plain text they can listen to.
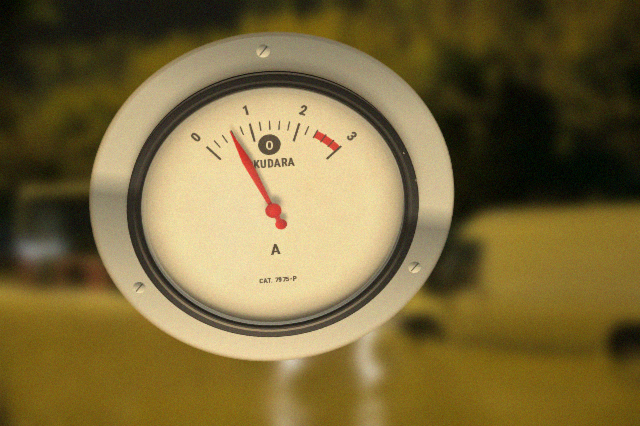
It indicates 0.6 A
